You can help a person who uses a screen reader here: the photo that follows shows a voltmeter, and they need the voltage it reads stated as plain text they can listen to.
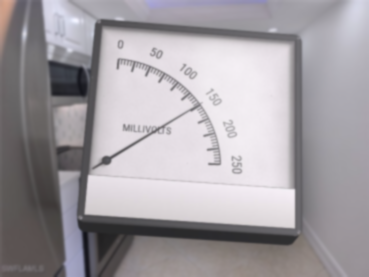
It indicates 150 mV
